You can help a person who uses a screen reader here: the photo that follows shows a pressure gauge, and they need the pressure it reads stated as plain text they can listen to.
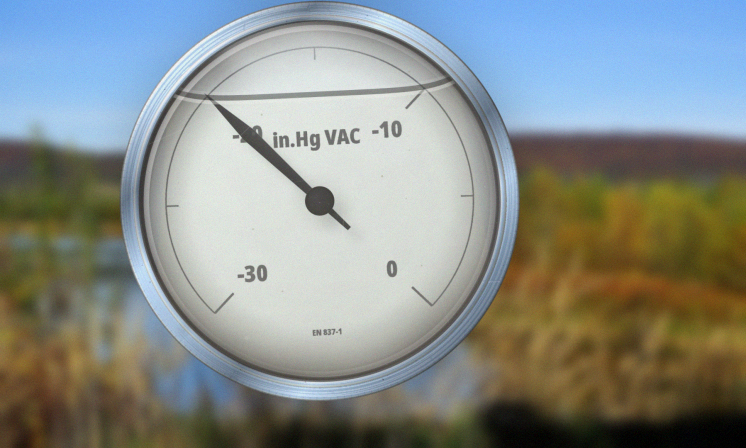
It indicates -20 inHg
